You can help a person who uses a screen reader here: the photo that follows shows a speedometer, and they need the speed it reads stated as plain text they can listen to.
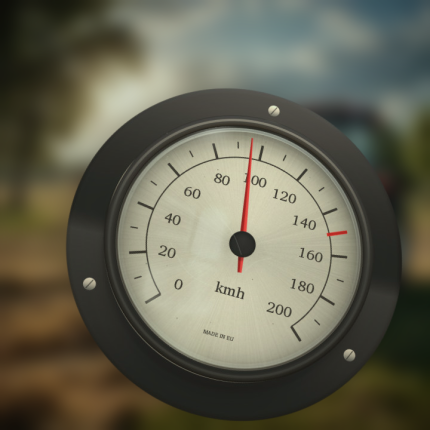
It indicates 95 km/h
